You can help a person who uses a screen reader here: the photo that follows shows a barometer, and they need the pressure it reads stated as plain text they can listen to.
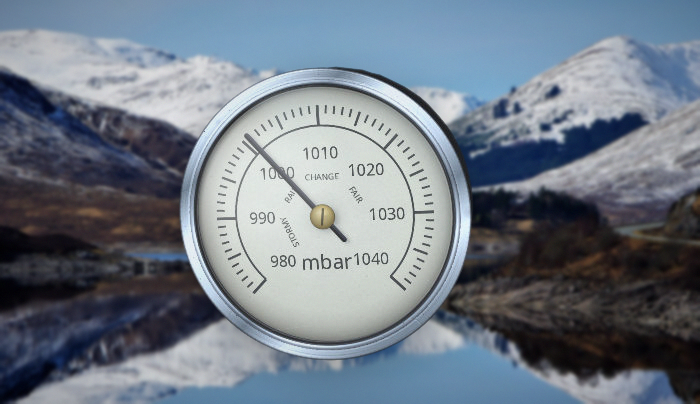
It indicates 1001 mbar
